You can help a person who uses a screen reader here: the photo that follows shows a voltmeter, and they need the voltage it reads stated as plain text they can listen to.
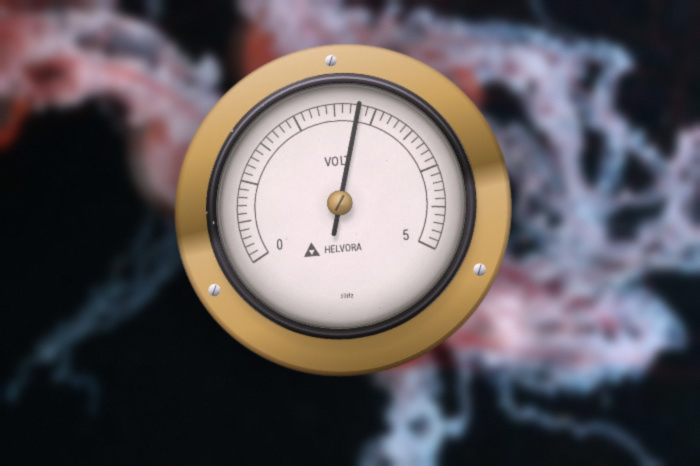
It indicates 2.8 V
